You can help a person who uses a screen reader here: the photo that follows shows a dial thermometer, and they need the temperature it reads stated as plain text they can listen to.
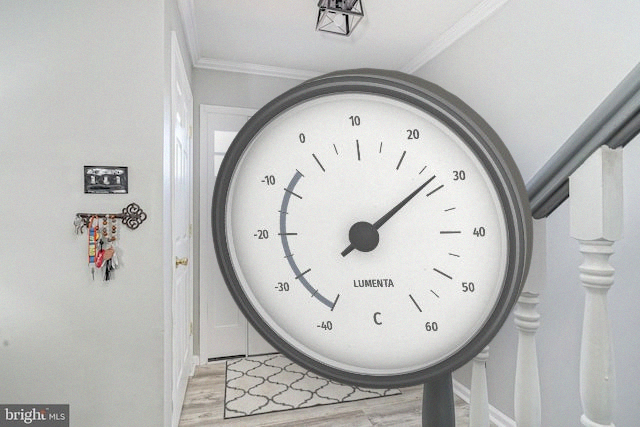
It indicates 27.5 °C
